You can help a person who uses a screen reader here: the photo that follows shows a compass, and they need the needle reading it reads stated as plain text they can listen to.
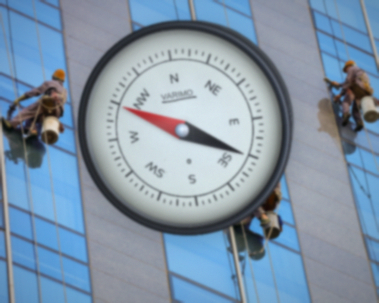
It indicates 300 °
